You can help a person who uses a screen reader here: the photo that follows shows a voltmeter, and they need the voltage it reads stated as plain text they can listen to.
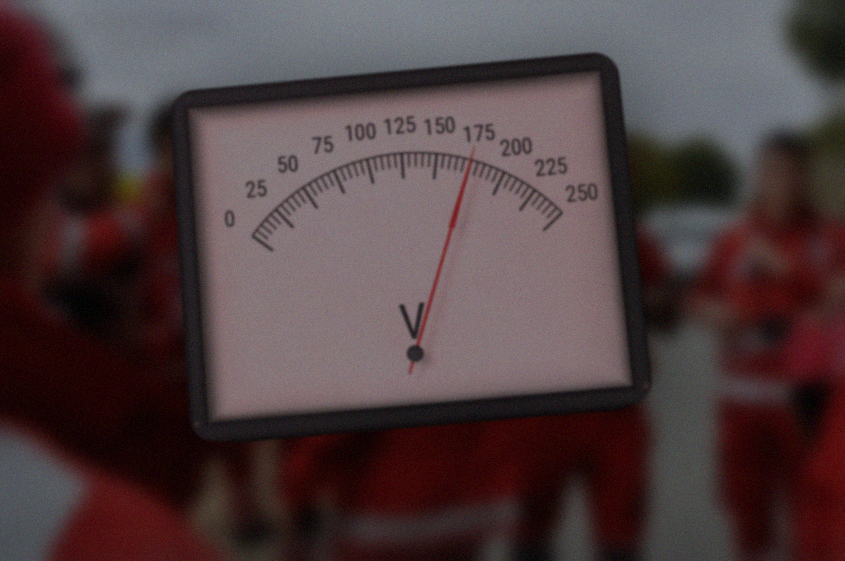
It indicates 175 V
